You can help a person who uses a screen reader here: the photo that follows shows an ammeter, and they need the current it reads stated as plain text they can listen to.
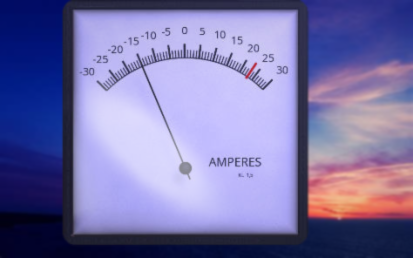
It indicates -15 A
